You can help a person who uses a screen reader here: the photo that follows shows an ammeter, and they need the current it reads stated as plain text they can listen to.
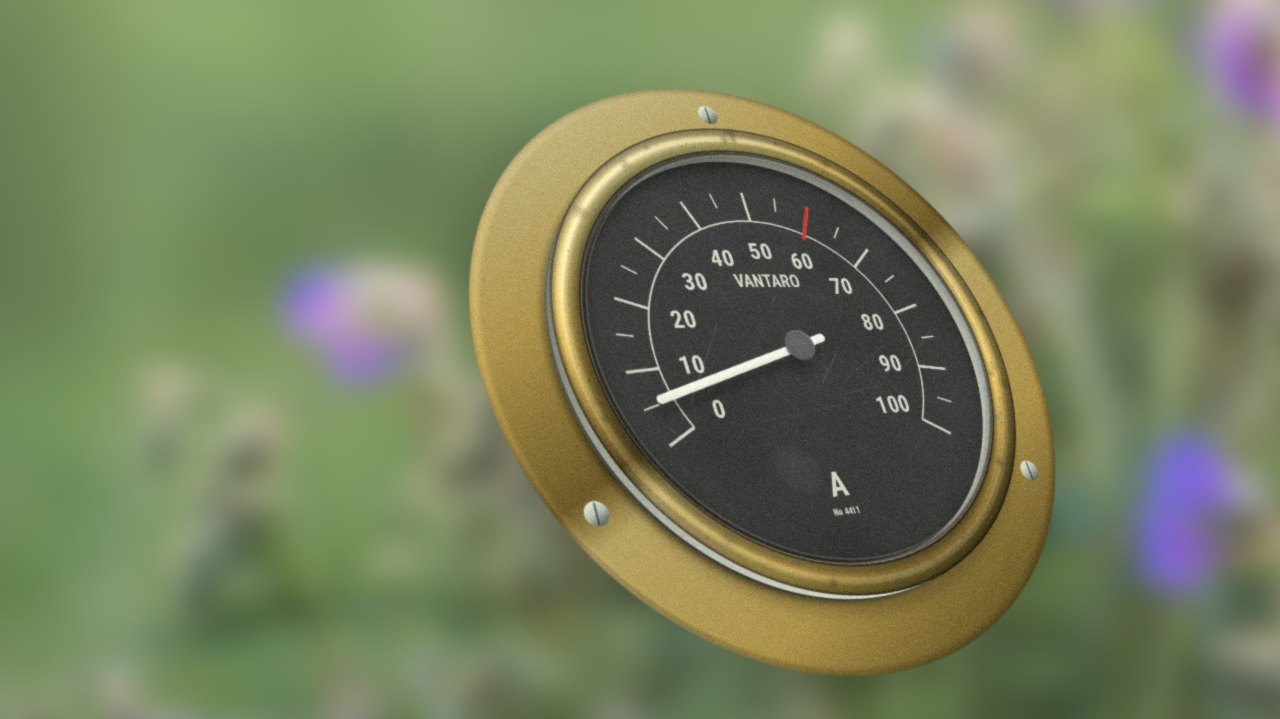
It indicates 5 A
